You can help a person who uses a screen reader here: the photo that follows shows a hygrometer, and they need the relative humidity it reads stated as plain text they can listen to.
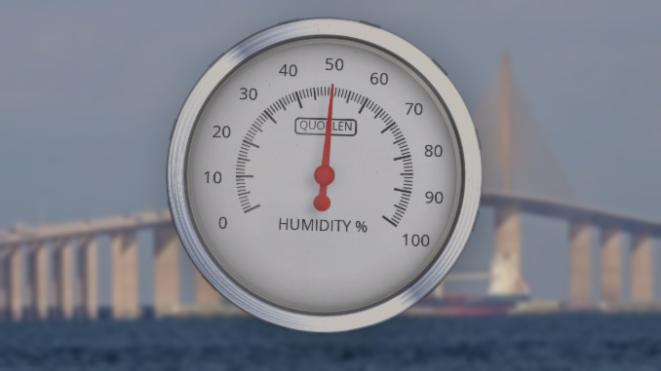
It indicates 50 %
